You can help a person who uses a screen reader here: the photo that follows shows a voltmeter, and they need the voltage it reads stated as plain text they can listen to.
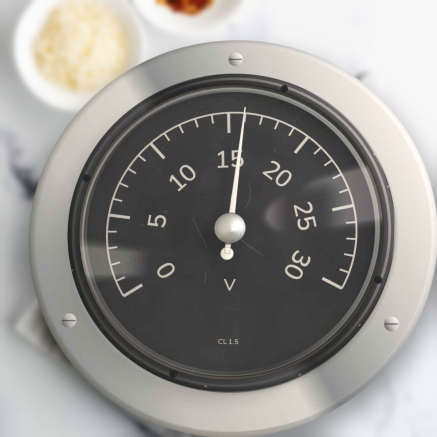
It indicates 16 V
